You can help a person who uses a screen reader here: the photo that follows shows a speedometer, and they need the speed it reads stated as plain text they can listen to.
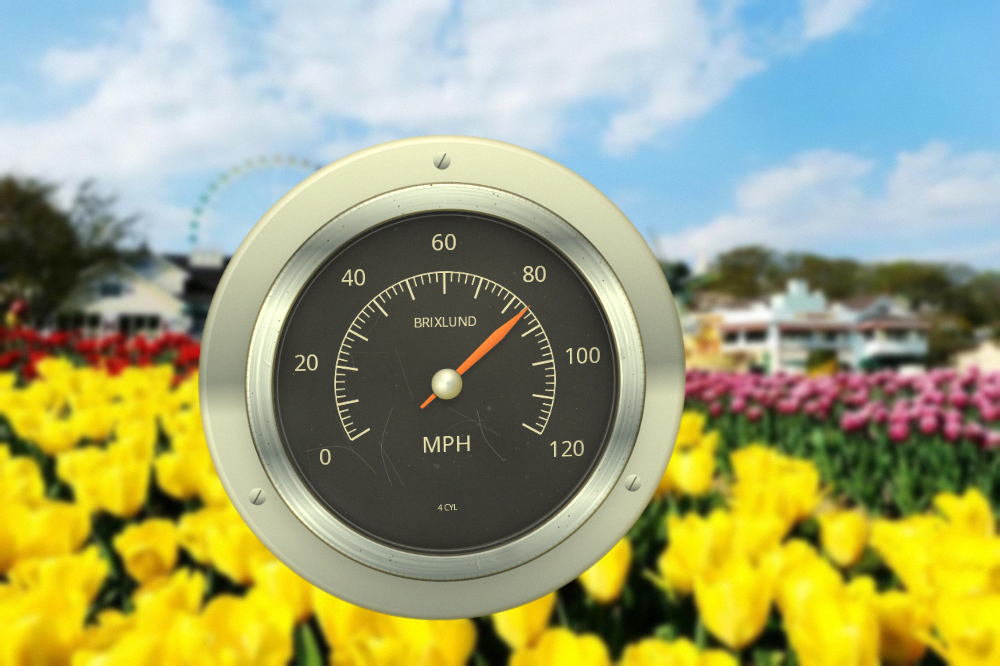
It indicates 84 mph
